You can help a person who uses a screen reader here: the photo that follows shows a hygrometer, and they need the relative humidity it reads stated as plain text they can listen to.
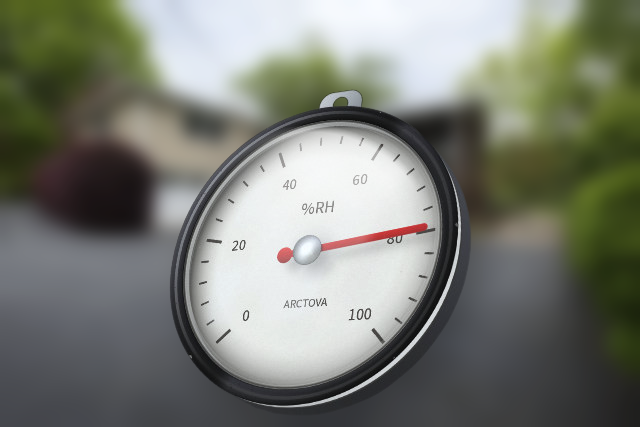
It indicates 80 %
